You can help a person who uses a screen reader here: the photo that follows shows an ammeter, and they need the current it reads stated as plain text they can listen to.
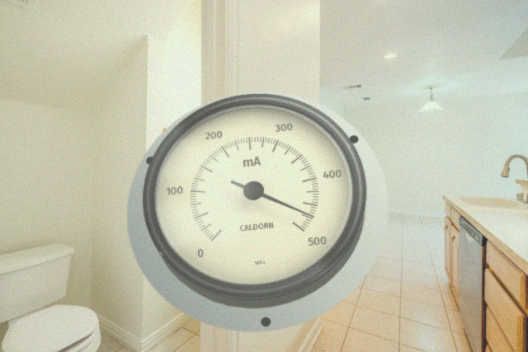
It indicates 475 mA
